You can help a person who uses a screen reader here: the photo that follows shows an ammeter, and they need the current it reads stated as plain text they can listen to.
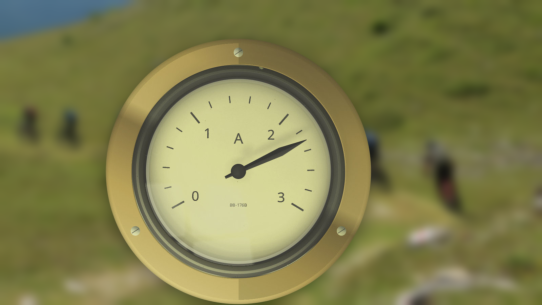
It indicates 2.3 A
